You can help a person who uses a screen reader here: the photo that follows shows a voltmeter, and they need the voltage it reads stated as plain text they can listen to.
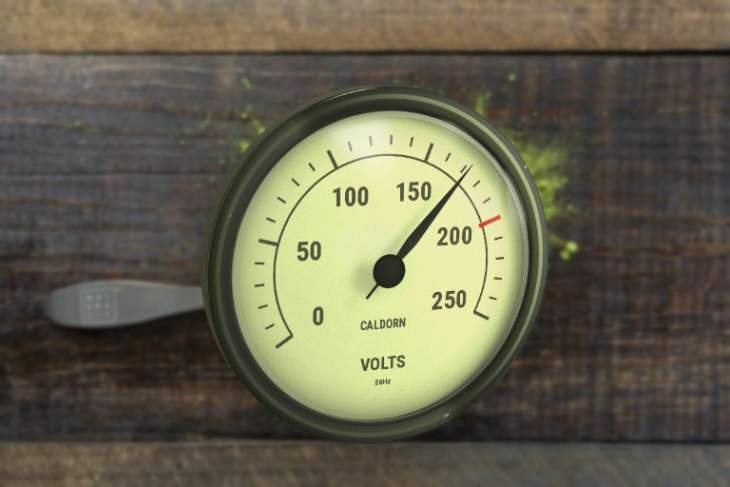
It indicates 170 V
